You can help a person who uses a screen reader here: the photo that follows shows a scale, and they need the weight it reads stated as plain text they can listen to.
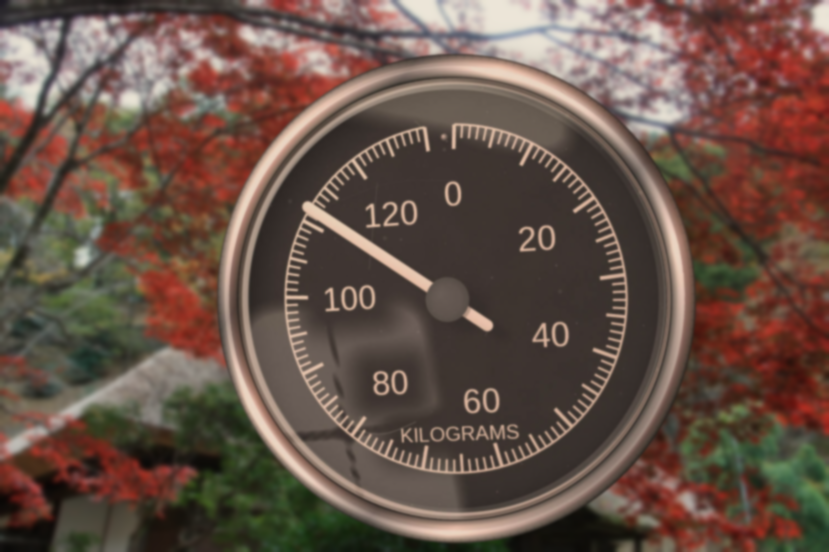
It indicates 112 kg
